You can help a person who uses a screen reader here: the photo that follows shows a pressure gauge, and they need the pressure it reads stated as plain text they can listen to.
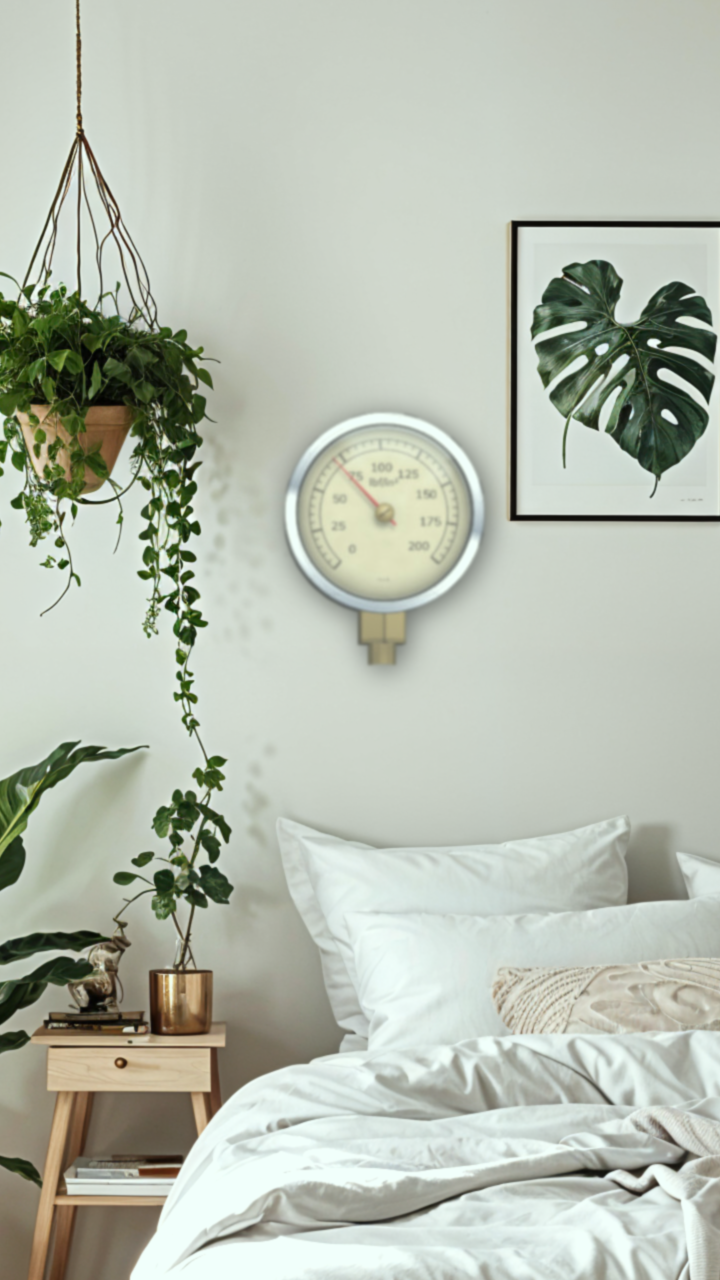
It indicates 70 psi
